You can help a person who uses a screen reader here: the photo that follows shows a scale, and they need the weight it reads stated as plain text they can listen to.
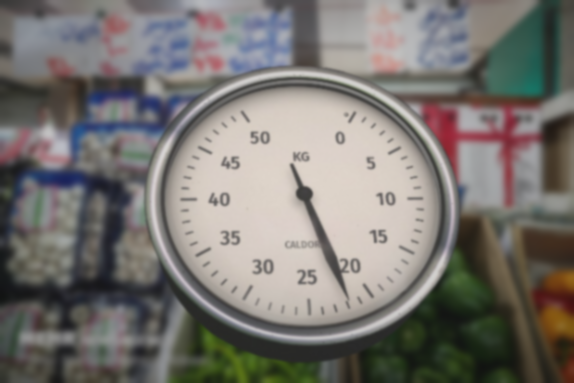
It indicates 22 kg
